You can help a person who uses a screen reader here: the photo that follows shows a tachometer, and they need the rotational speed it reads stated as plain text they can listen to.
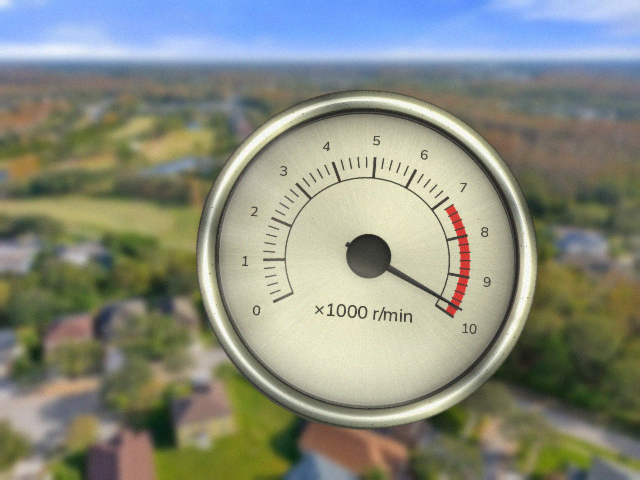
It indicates 9800 rpm
